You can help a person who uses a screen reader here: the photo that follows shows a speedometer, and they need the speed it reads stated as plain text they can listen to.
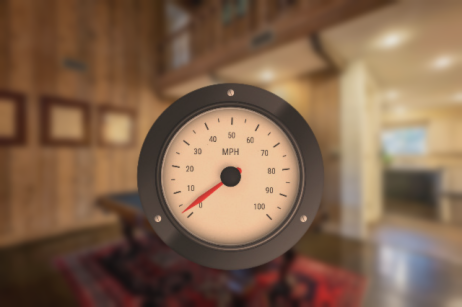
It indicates 2.5 mph
